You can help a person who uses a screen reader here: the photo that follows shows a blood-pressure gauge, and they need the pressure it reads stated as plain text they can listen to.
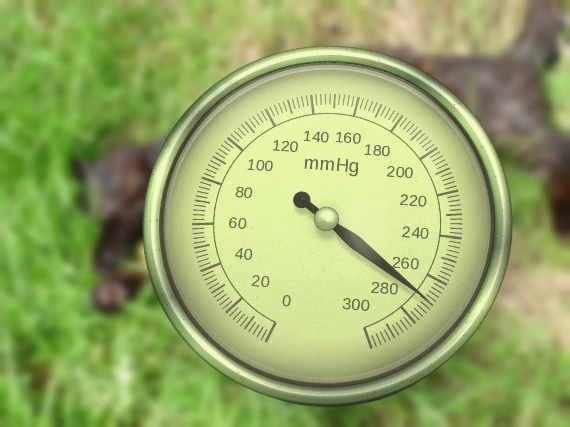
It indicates 270 mmHg
